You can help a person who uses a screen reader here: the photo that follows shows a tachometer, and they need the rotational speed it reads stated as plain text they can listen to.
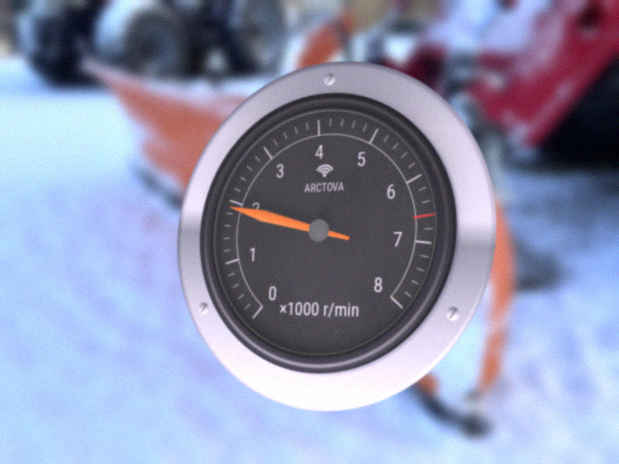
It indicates 1900 rpm
